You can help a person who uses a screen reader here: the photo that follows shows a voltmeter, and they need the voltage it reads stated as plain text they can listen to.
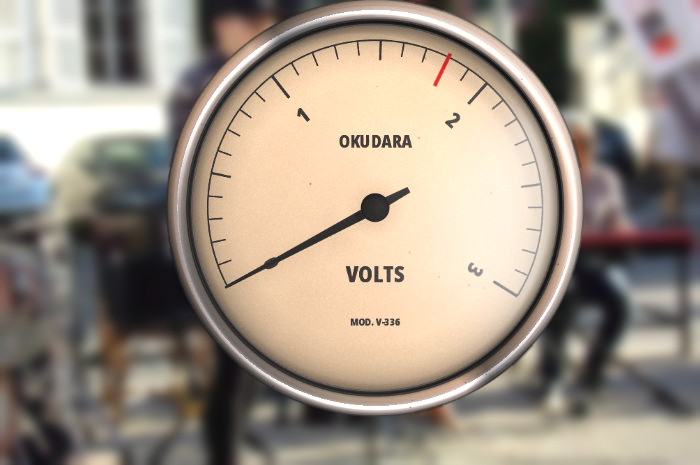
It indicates 0 V
